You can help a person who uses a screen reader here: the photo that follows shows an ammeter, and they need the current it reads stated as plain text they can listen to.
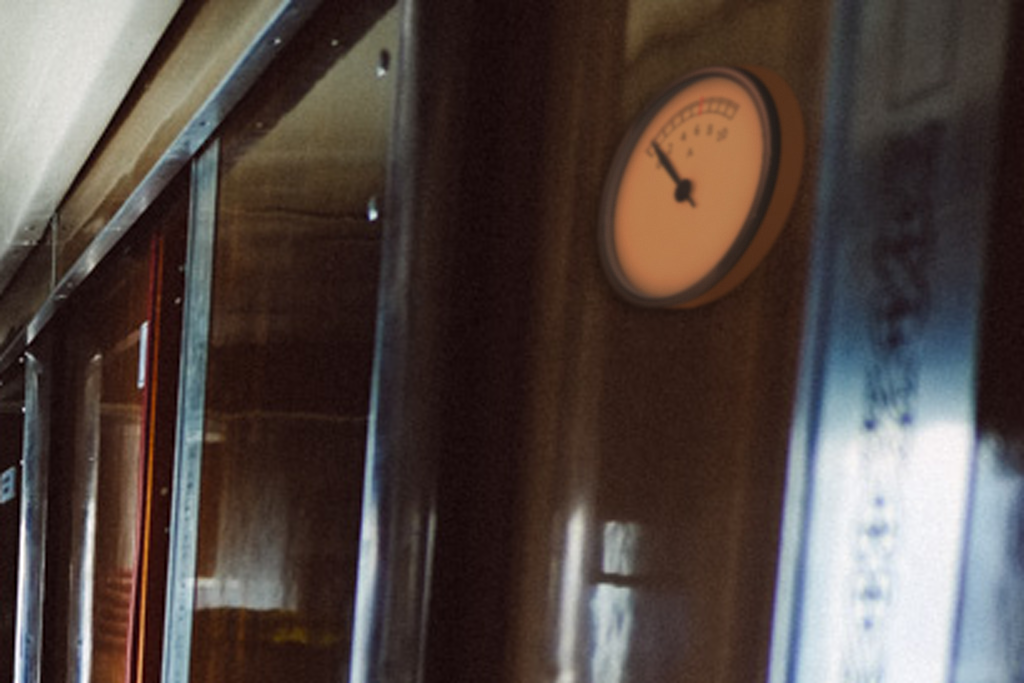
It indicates 1 A
